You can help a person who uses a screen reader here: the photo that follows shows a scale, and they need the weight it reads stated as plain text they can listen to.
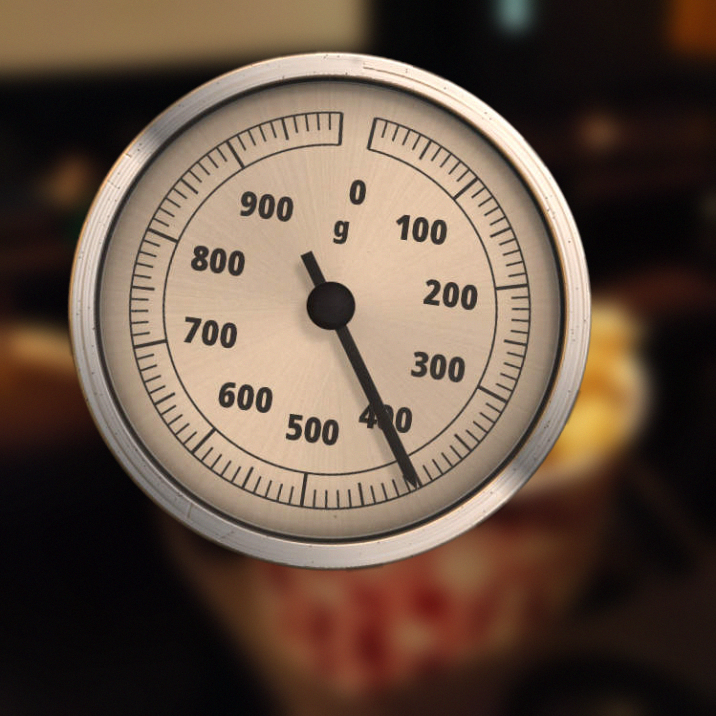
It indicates 405 g
